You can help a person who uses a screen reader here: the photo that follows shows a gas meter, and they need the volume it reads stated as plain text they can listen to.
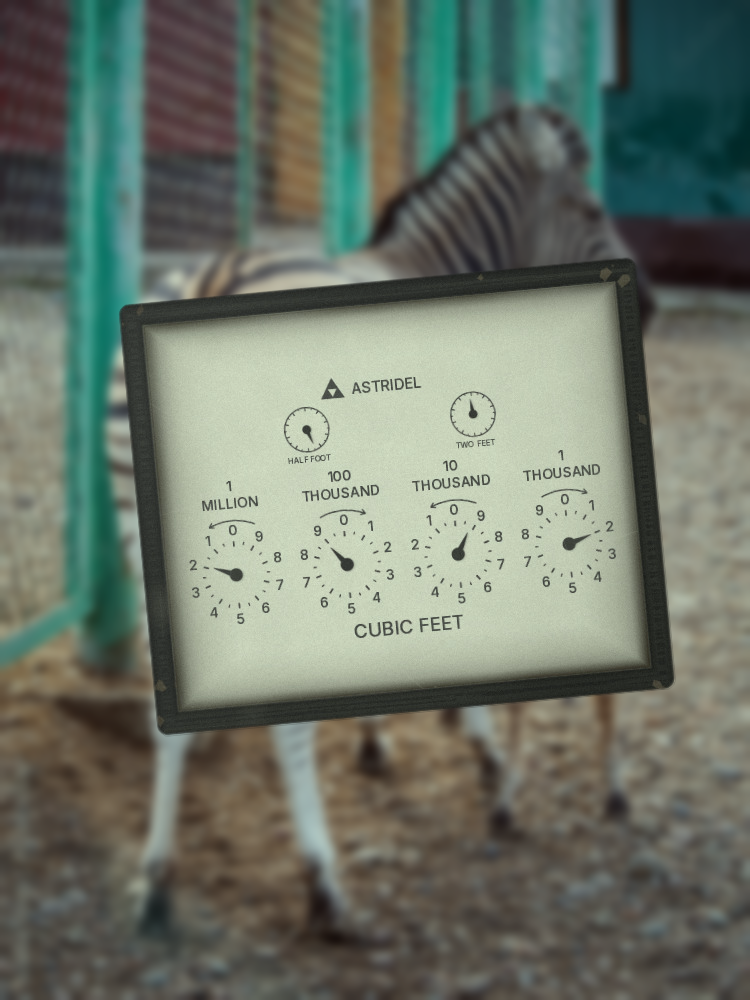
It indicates 189200 ft³
